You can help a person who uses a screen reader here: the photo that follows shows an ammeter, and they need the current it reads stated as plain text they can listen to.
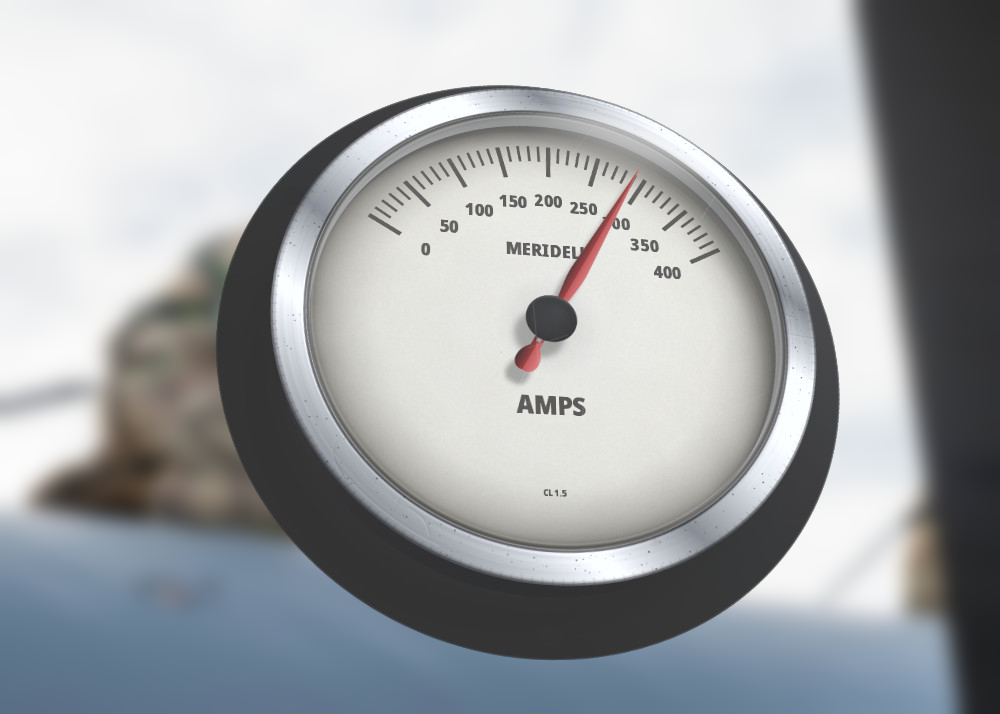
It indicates 290 A
